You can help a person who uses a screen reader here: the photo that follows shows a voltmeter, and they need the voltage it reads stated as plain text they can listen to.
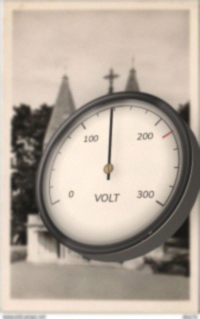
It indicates 140 V
